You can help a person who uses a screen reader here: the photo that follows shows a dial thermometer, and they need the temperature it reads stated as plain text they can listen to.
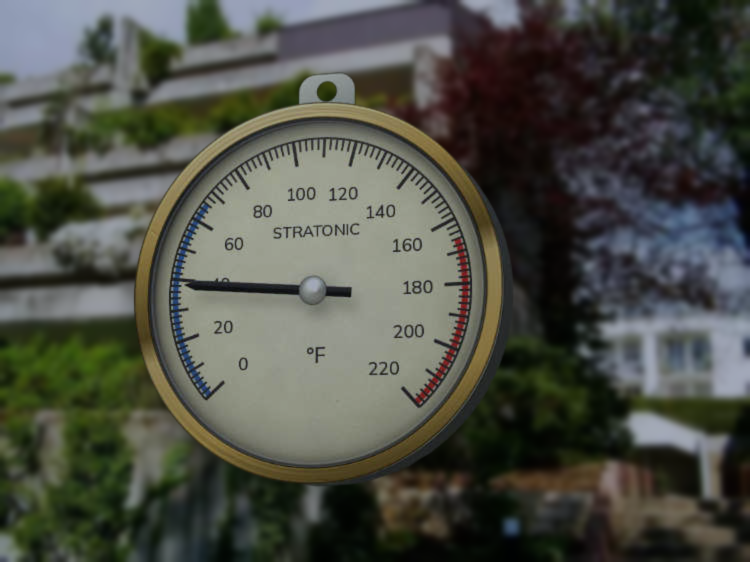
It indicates 38 °F
